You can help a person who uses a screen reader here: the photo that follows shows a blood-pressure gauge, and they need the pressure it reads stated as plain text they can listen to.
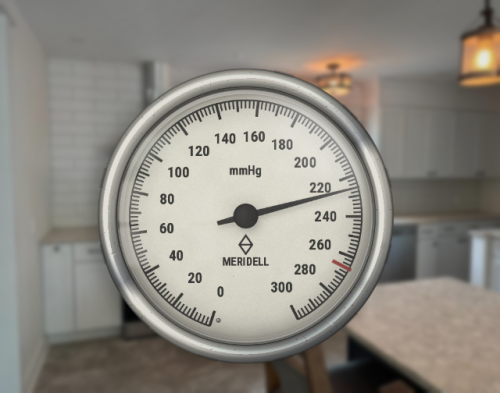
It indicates 226 mmHg
